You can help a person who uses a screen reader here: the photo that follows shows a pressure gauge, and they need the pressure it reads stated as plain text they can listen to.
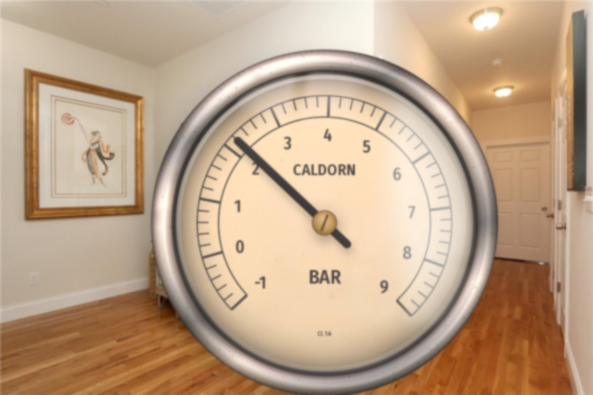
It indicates 2.2 bar
